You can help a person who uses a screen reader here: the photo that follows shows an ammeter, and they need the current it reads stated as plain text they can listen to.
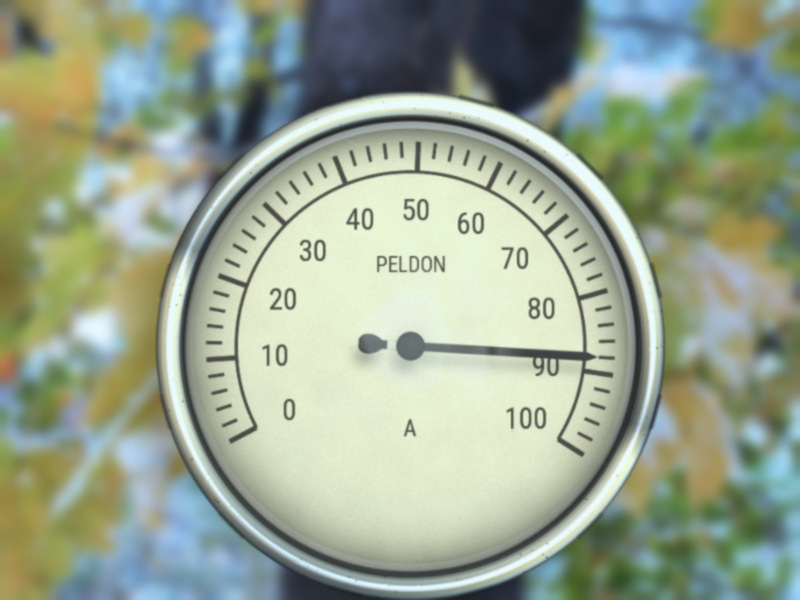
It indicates 88 A
